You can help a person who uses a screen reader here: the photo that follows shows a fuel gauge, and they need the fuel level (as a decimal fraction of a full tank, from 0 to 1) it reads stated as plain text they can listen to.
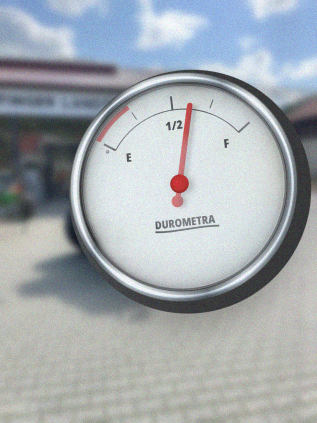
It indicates 0.625
